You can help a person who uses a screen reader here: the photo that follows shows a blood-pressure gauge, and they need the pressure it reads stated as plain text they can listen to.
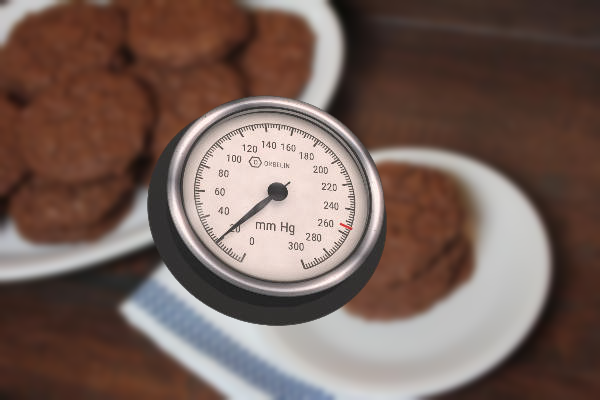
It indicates 20 mmHg
